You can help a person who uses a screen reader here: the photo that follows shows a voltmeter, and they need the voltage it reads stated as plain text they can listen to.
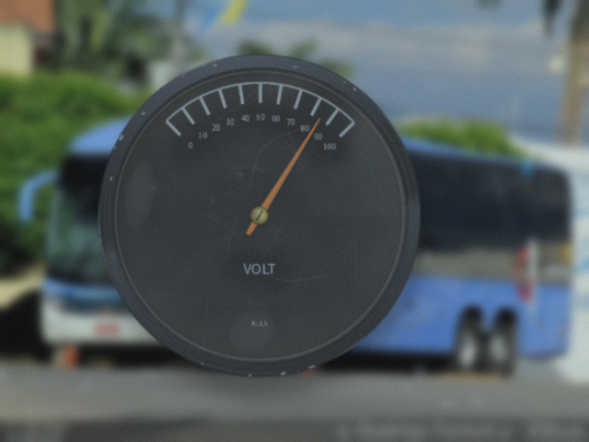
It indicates 85 V
